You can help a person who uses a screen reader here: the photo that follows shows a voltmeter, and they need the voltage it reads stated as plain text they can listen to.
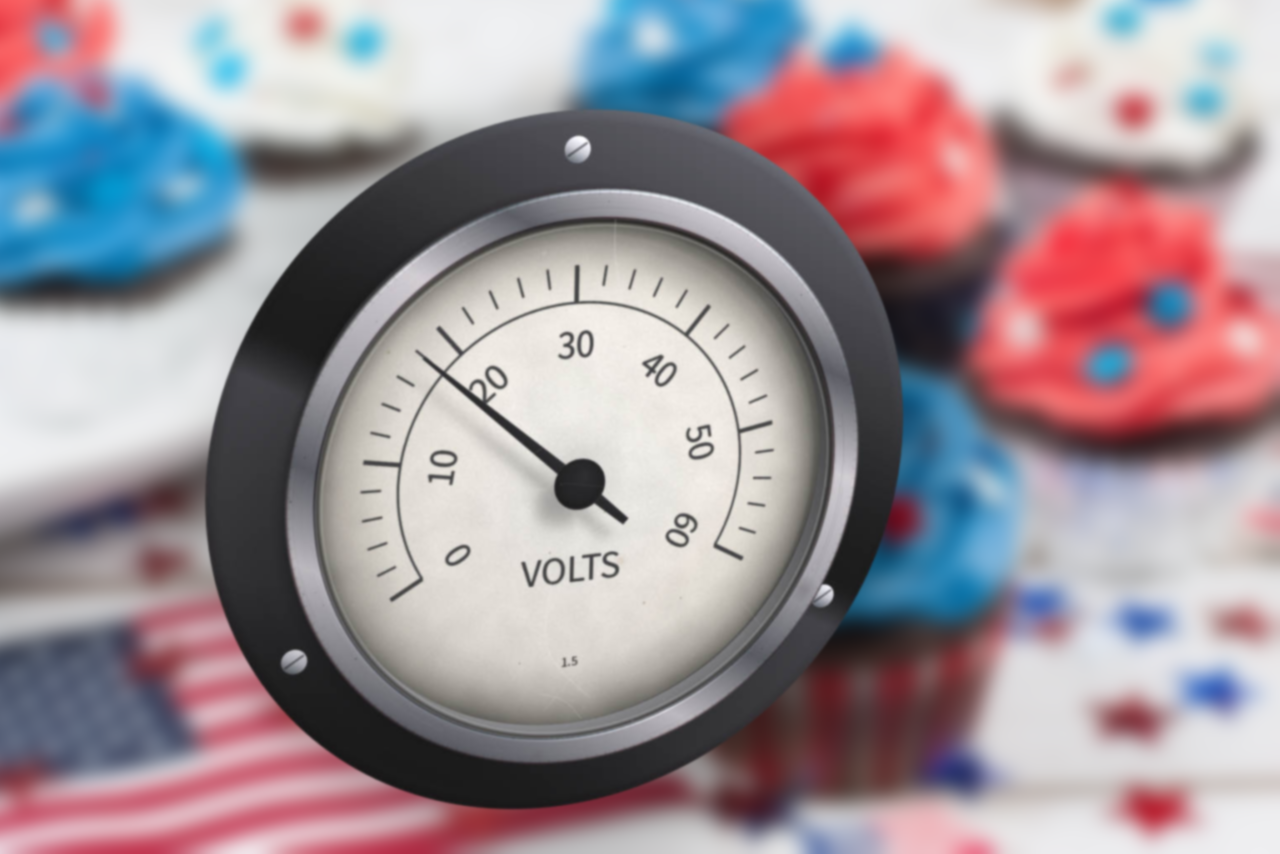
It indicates 18 V
